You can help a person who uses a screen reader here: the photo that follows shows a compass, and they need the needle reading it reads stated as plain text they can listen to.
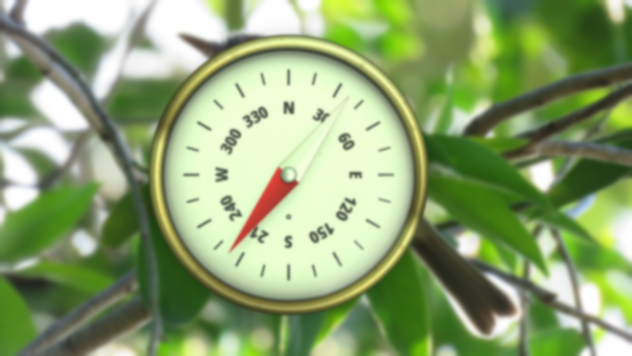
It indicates 217.5 °
